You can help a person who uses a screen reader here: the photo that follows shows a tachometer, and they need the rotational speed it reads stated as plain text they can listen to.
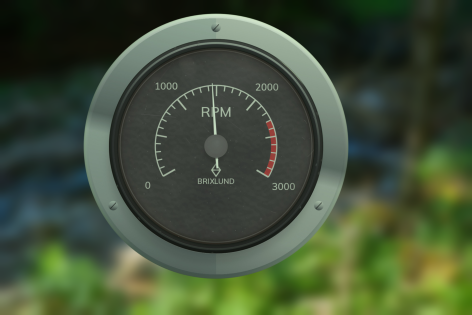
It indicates 1450 rpm
